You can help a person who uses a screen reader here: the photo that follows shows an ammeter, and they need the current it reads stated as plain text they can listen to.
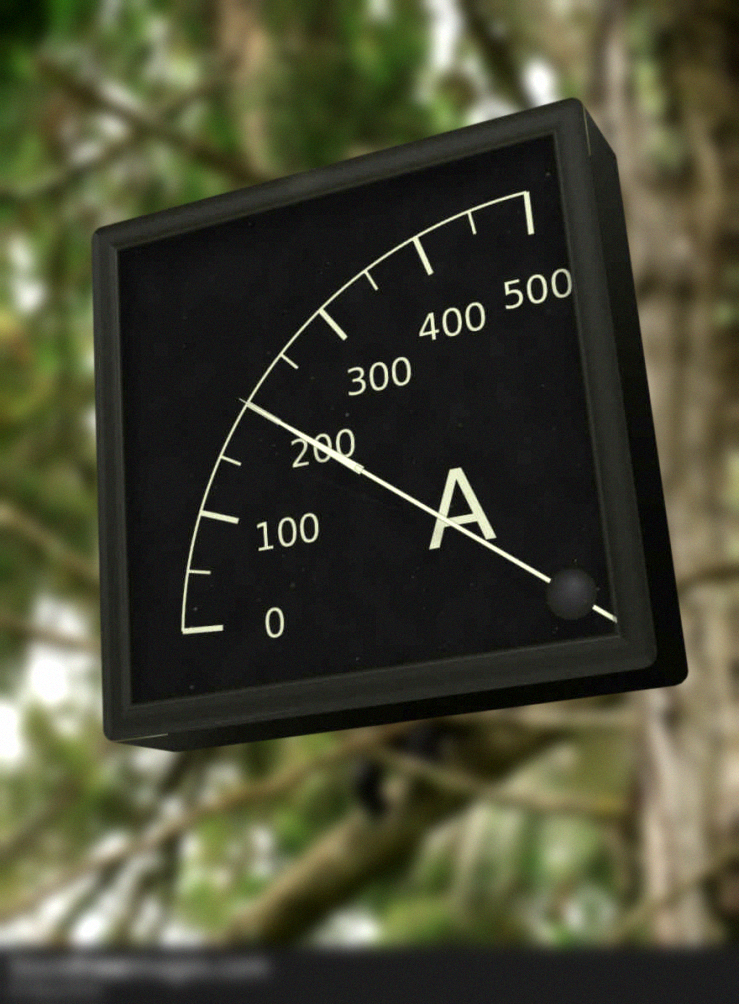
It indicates 200 A
